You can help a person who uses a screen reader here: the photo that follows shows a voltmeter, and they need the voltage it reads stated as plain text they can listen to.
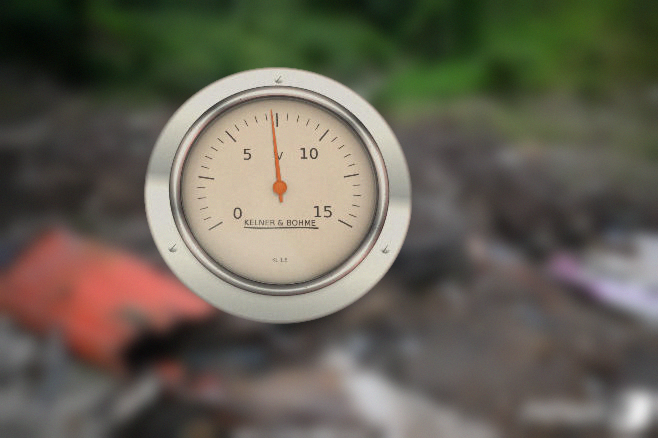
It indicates 7.25 V
